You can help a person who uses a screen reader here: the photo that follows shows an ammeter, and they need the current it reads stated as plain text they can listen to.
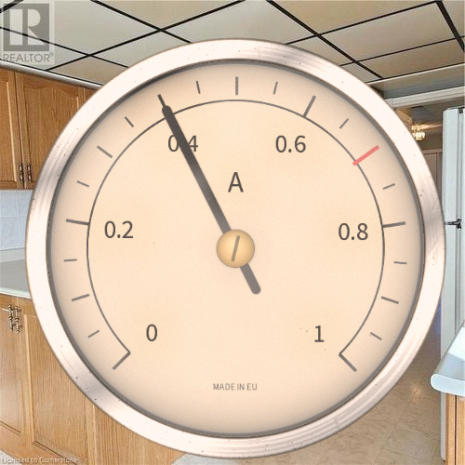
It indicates 0.4 A
